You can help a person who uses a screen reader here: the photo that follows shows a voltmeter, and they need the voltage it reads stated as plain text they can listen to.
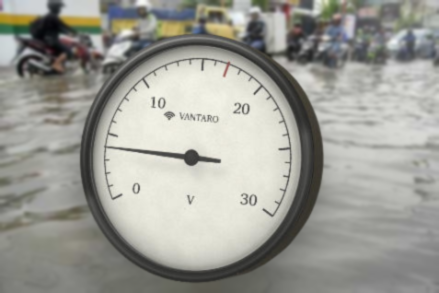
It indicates 4 V
